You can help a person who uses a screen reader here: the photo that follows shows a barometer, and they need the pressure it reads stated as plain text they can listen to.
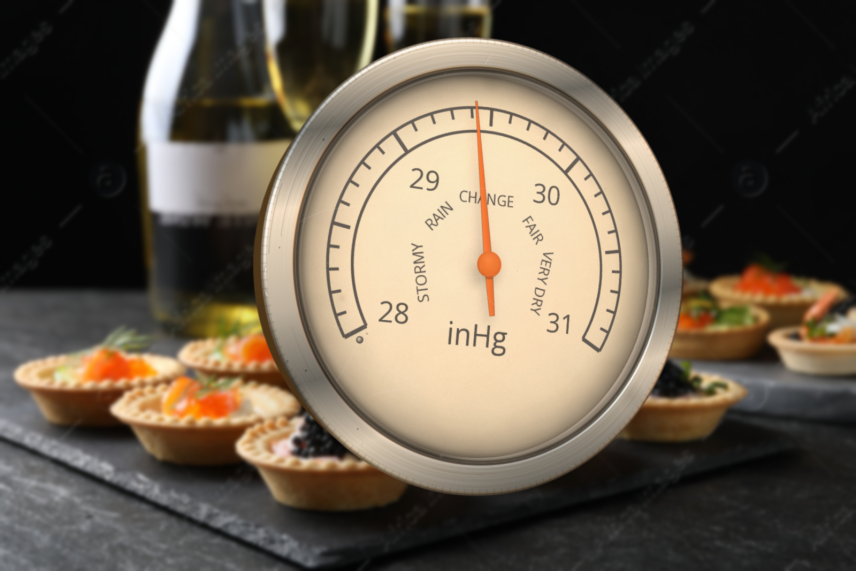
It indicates 29.4 inHg
